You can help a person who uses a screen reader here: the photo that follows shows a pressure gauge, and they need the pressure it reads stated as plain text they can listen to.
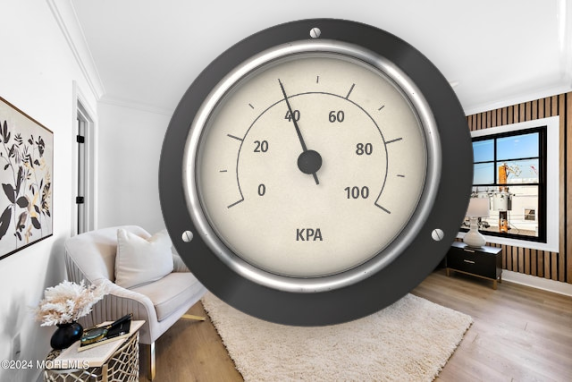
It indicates 40 kPa
